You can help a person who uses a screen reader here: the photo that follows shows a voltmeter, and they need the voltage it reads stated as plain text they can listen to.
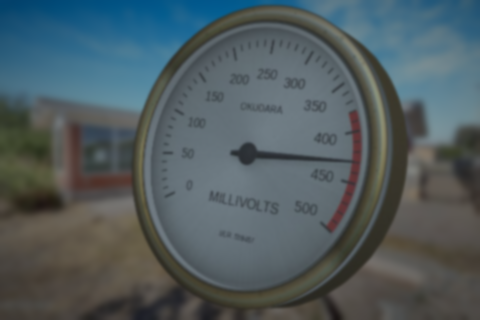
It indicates 430 mV
